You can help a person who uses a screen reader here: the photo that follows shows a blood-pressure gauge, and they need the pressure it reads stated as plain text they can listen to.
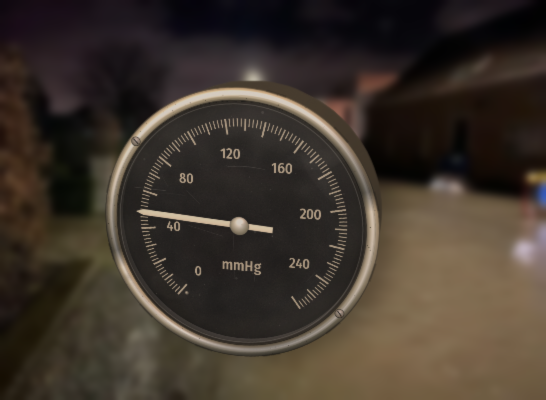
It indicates 50 mmHg
